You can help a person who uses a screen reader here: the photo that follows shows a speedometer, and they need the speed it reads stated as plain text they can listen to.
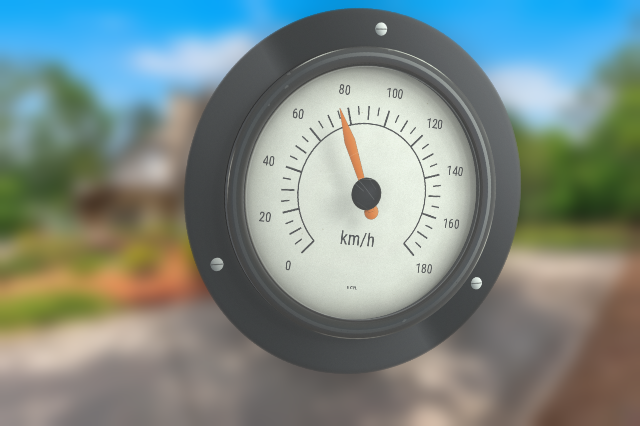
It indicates 75 km/h
